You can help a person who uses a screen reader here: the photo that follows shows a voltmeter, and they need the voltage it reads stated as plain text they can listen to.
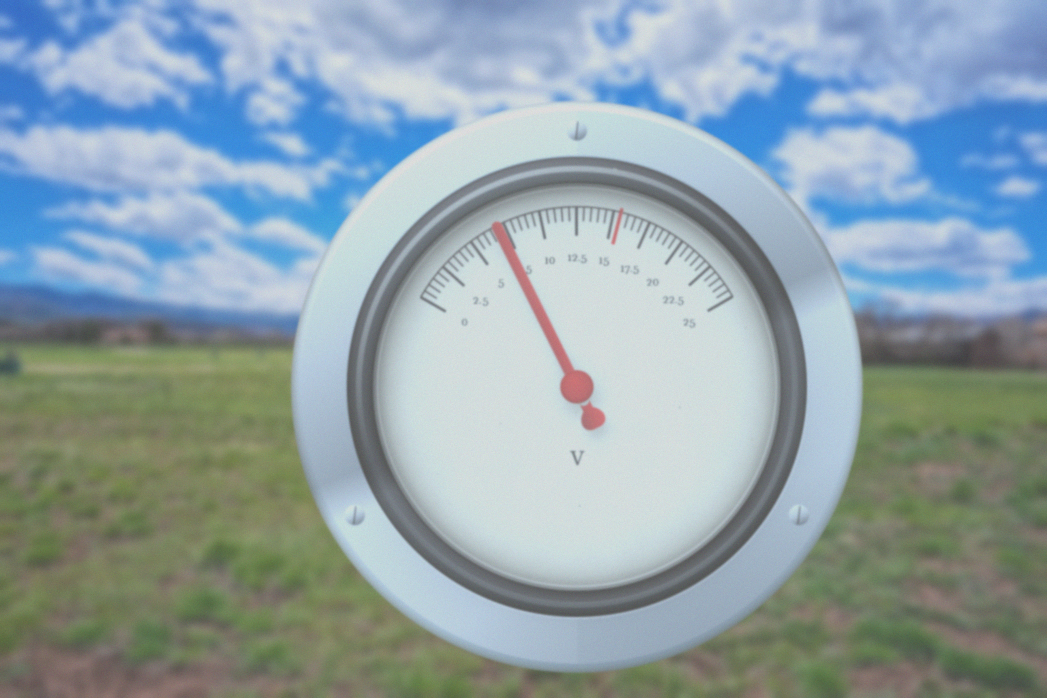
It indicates 7 V
